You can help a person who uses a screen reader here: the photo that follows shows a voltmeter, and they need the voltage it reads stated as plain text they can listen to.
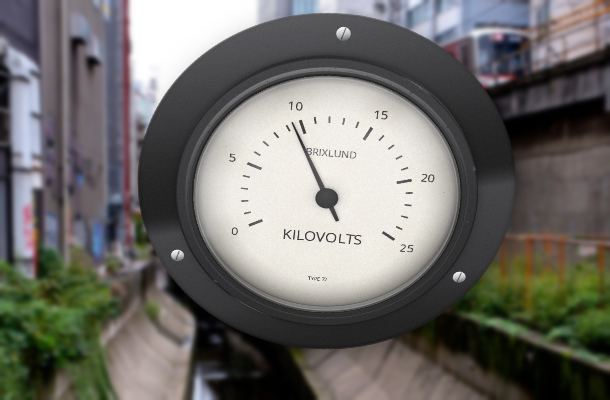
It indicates 9.5 kV
